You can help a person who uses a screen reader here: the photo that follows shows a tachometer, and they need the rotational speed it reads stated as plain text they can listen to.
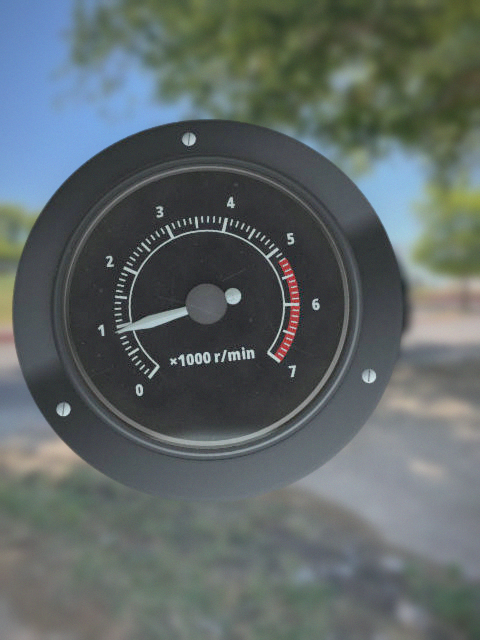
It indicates 900 rpm
